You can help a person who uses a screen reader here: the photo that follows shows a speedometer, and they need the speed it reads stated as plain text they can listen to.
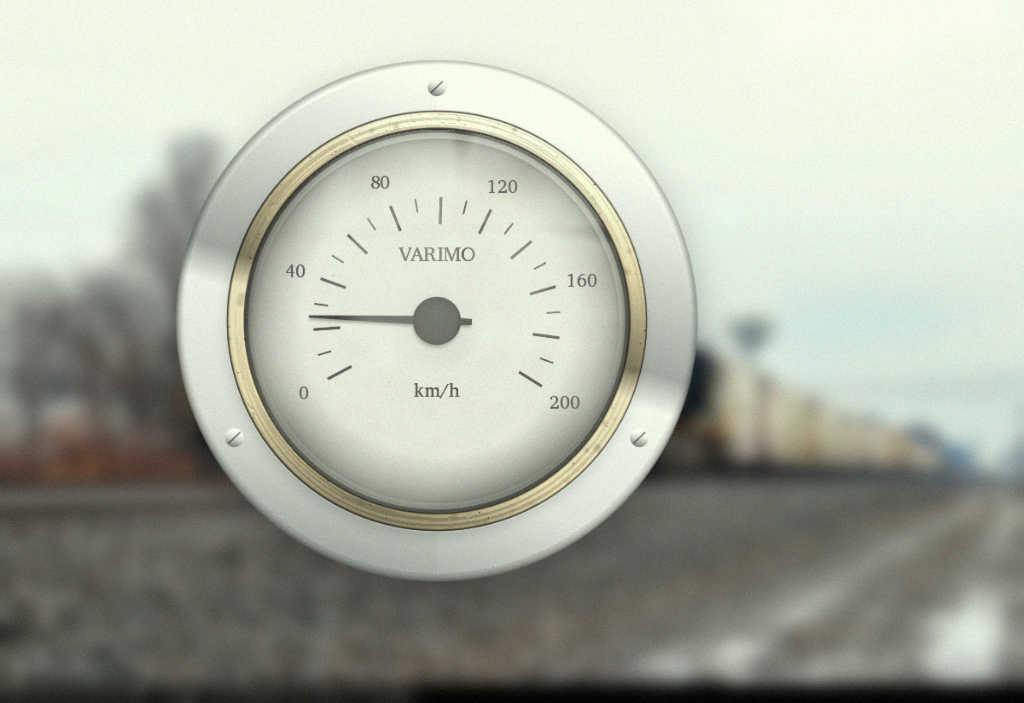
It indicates 25 km/h
